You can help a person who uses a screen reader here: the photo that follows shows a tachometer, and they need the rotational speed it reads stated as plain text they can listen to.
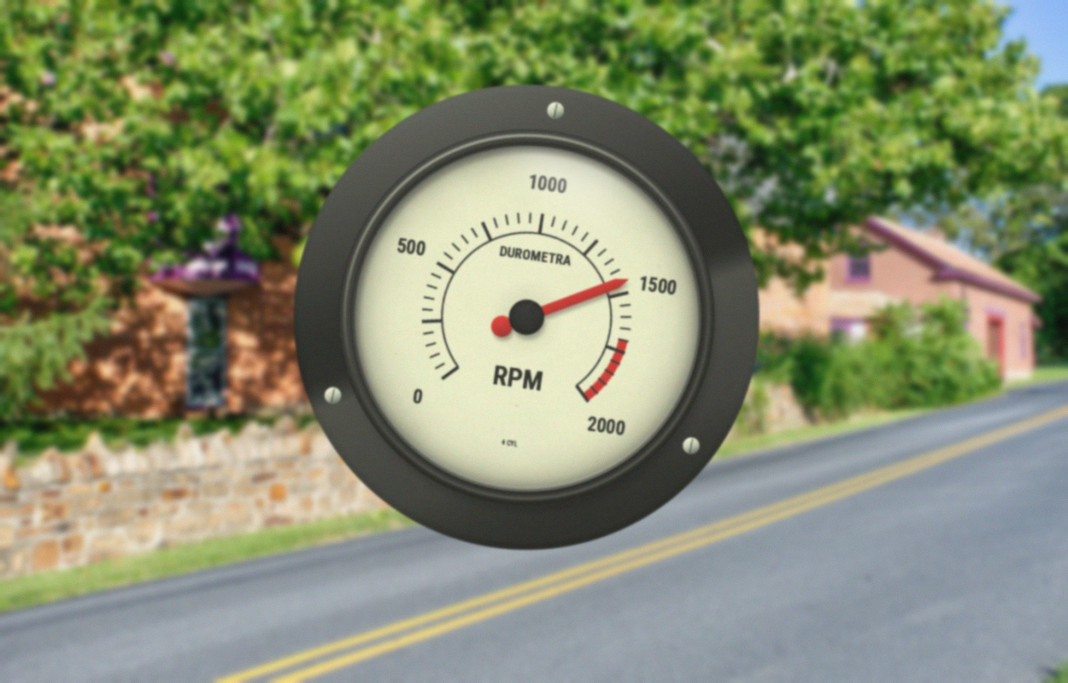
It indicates 1450 rpm
